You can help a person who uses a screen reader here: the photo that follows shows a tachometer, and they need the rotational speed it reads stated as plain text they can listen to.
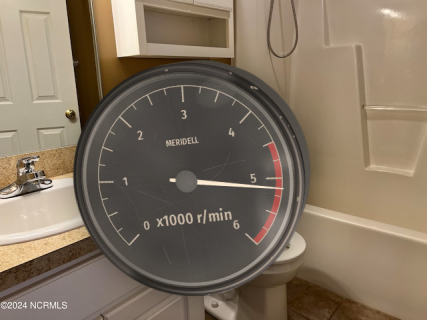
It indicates 5125 rpm
